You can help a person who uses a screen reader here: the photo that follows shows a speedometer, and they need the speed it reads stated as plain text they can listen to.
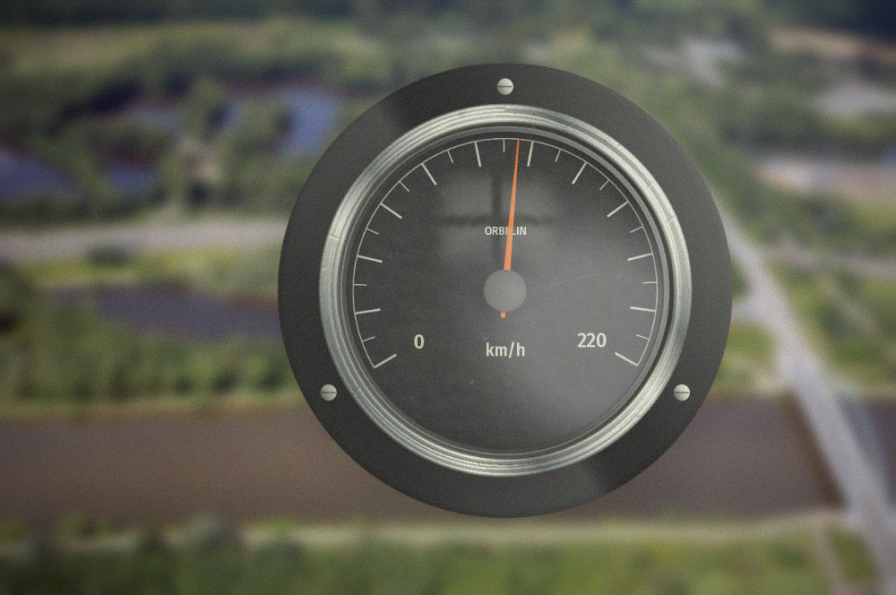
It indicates 115 km/h
